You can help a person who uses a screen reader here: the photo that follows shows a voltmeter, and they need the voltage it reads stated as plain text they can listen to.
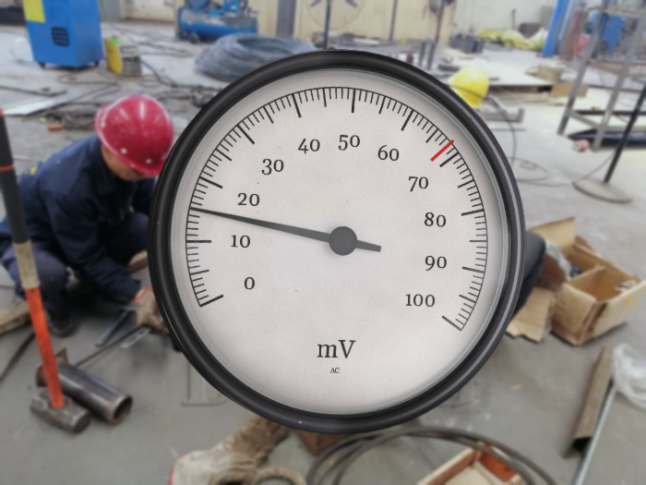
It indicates 15 mV
